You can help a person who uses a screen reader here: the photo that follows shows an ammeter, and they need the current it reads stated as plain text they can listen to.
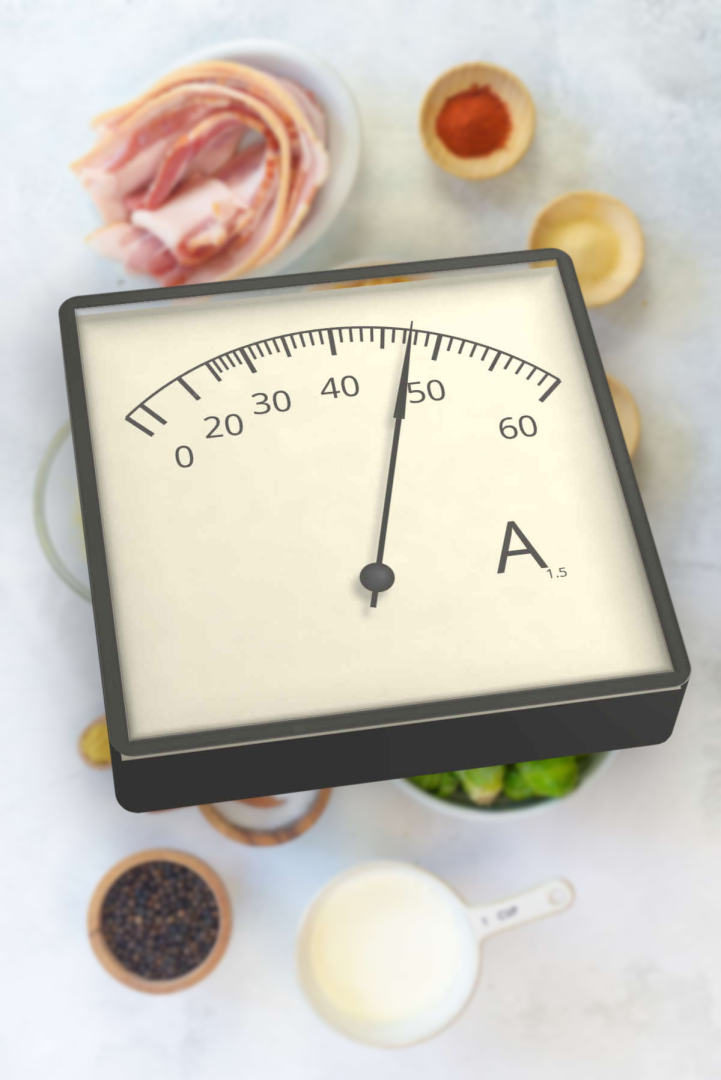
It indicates 47.5 A
